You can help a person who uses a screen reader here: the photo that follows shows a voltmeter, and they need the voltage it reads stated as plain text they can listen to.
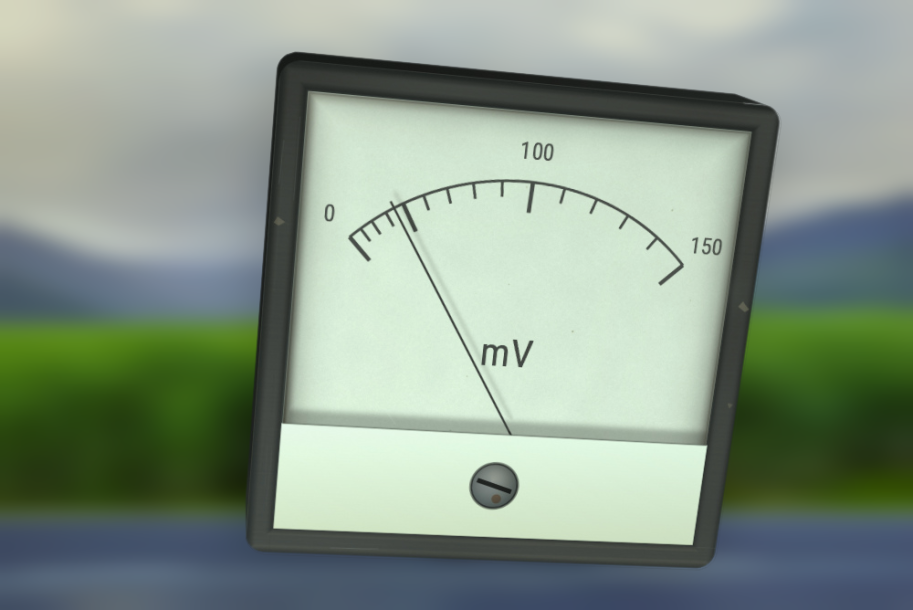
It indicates 45 mV
